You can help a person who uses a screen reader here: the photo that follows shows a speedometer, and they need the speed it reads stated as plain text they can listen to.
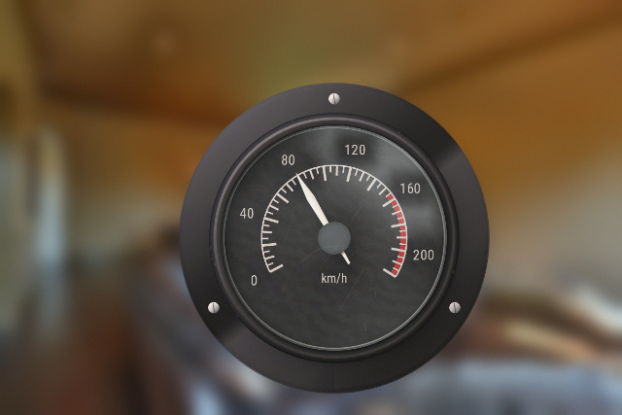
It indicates 80 km/h
